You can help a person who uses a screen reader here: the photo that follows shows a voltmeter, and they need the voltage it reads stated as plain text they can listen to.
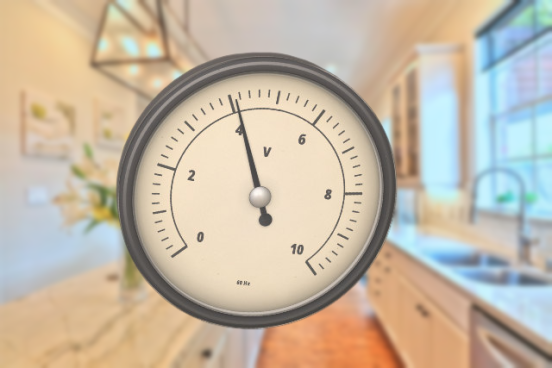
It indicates 4.1 V
